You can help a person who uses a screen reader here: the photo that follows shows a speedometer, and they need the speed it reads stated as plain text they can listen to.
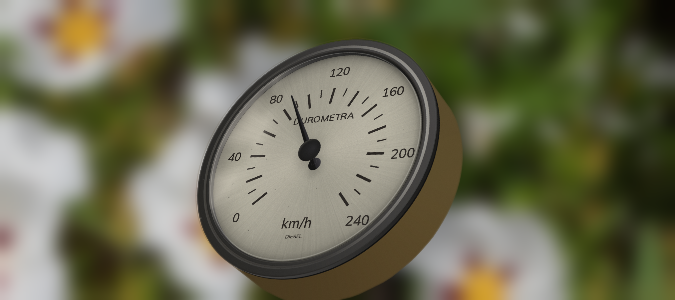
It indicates 90 km/h
